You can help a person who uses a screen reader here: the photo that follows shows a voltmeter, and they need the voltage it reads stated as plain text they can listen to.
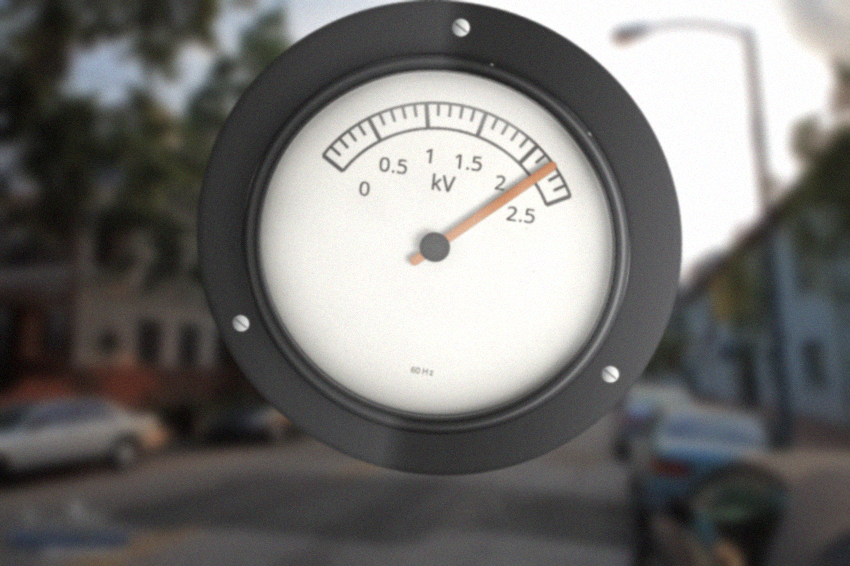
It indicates 2.2 kV
